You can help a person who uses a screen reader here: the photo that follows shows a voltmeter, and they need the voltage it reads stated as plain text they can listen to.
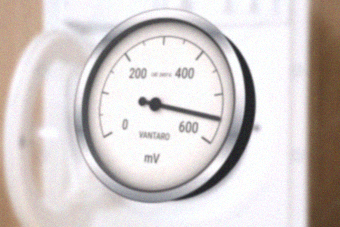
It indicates 550 mV
